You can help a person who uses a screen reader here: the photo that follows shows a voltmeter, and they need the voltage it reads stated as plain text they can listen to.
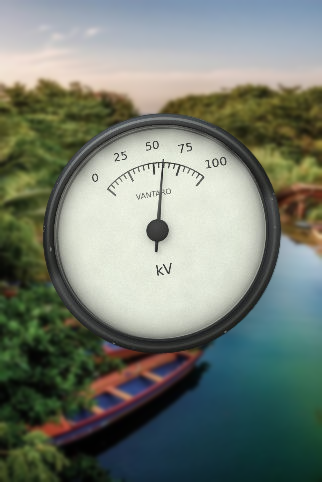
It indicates 60 kV
